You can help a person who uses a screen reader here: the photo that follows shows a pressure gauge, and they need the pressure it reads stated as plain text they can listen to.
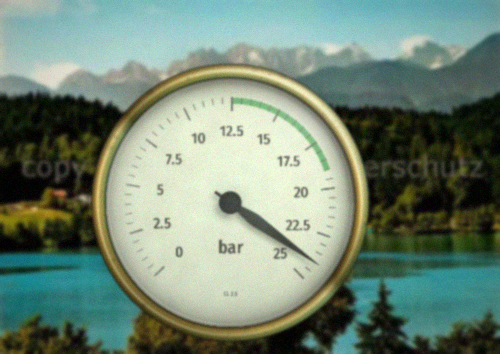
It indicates 24 bar
